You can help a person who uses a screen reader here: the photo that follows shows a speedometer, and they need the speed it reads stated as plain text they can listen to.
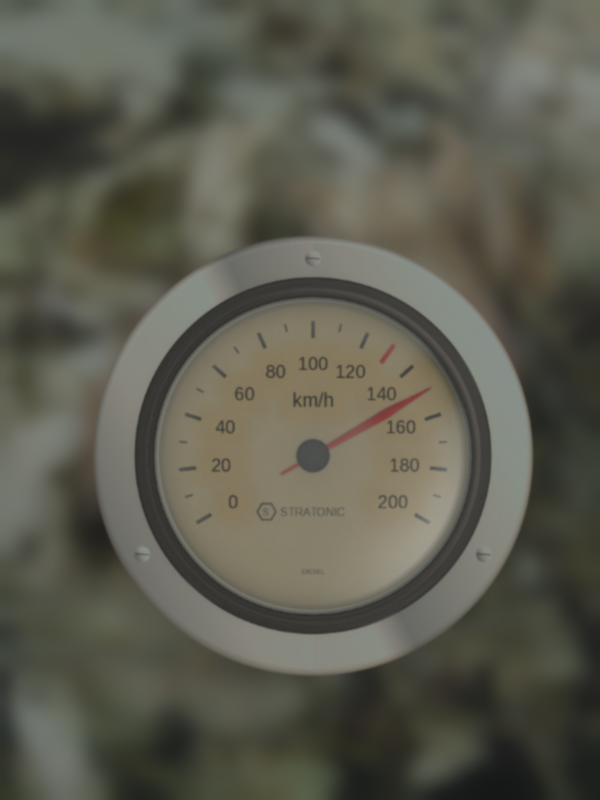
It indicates 150 km/h
